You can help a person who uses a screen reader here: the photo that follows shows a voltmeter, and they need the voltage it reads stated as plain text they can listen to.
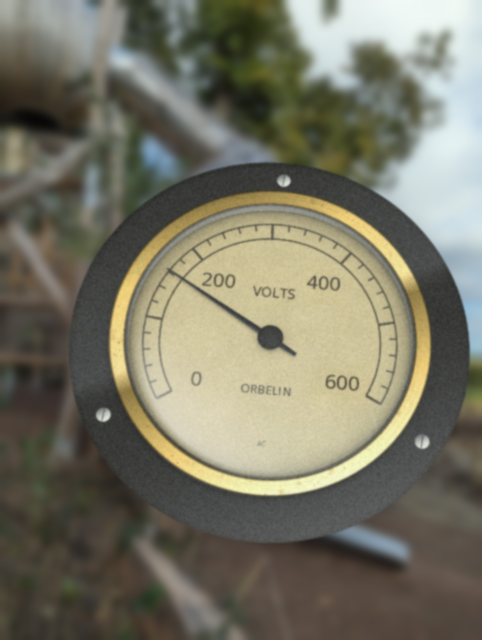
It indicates 160 V
